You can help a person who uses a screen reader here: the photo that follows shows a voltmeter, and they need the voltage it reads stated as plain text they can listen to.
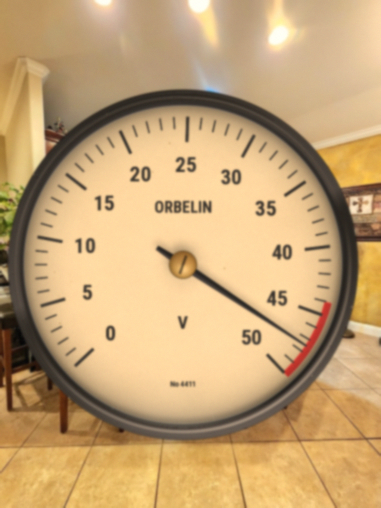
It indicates 47.5 V
